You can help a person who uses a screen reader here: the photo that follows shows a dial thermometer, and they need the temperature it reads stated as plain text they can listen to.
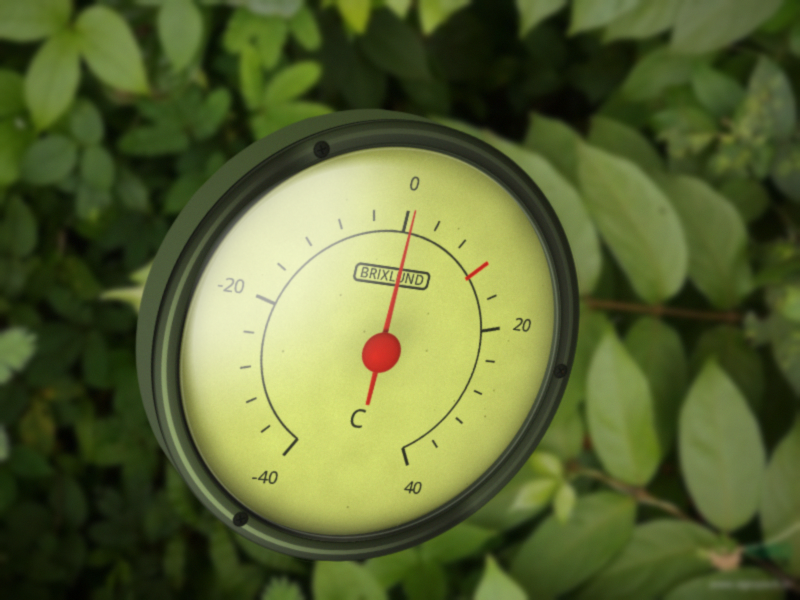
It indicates 0 °C
